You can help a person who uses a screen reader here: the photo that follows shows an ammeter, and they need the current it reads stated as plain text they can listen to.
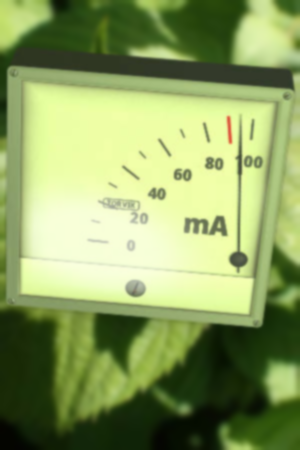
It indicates 95 mA
